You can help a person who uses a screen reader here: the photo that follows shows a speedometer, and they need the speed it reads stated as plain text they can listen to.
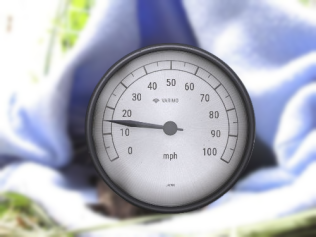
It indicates 15 mph
